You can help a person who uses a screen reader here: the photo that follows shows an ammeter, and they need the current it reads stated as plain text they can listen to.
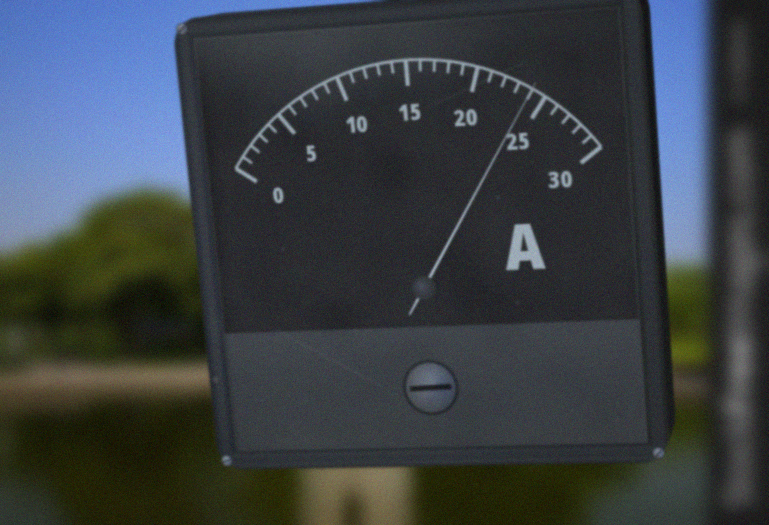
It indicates 24 A
